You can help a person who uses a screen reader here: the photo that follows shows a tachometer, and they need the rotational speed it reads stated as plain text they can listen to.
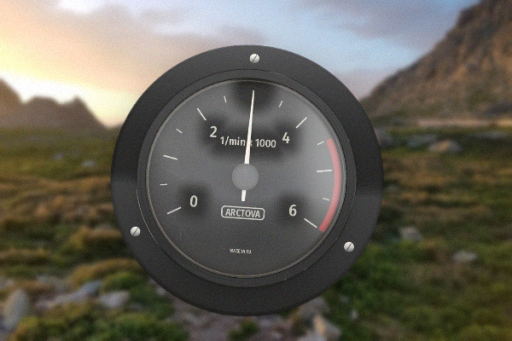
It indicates 3000 rpm
